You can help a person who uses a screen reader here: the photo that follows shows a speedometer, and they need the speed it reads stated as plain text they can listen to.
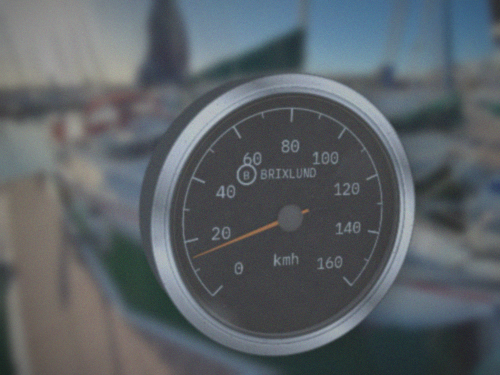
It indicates 15 km/h
